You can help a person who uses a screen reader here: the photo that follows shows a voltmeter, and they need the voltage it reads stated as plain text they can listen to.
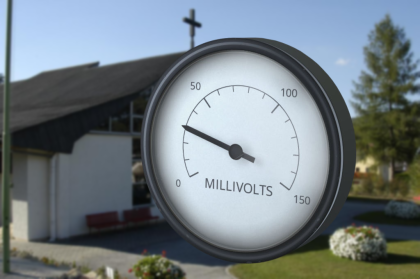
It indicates 30 mV
